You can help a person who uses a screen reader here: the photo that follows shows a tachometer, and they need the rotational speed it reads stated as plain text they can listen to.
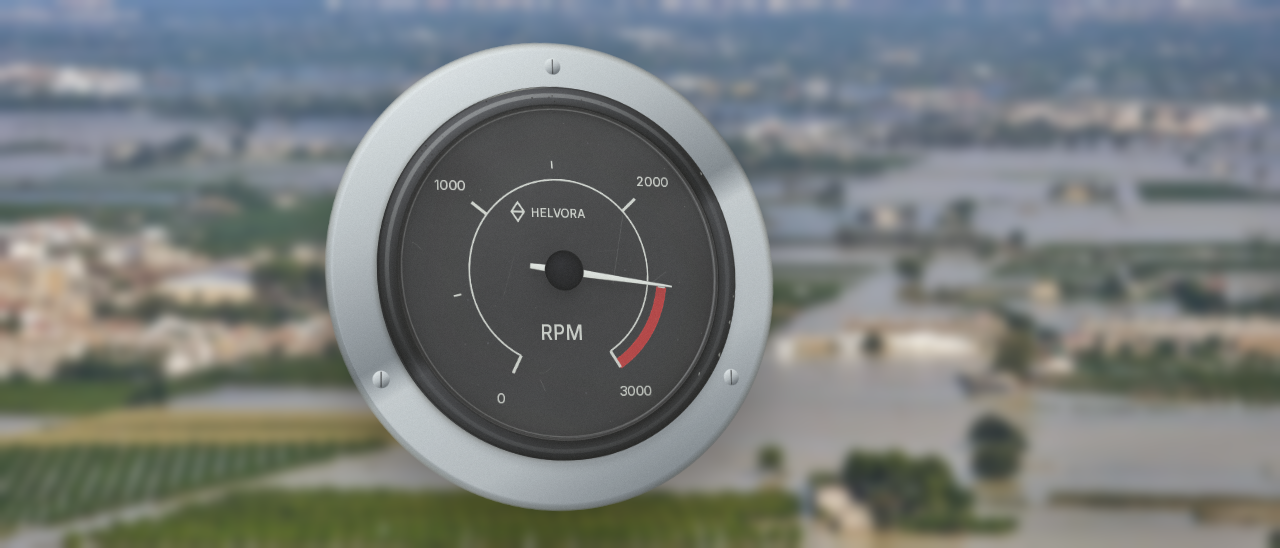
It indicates 2500 rpm
